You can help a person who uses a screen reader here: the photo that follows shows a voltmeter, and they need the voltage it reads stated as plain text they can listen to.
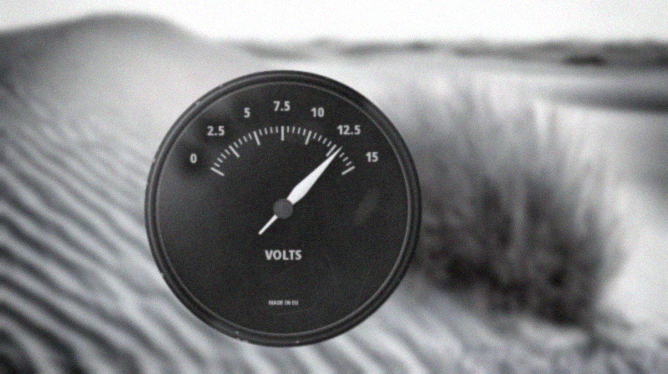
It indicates 13 V
